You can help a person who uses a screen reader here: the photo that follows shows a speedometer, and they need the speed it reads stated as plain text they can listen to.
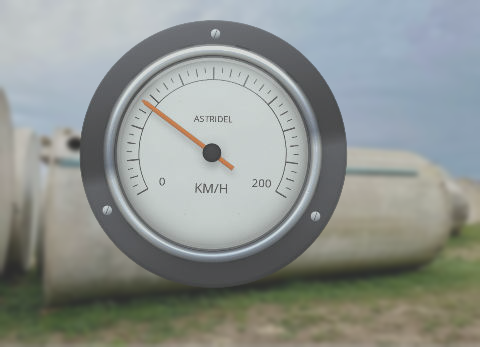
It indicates 55 km/h
